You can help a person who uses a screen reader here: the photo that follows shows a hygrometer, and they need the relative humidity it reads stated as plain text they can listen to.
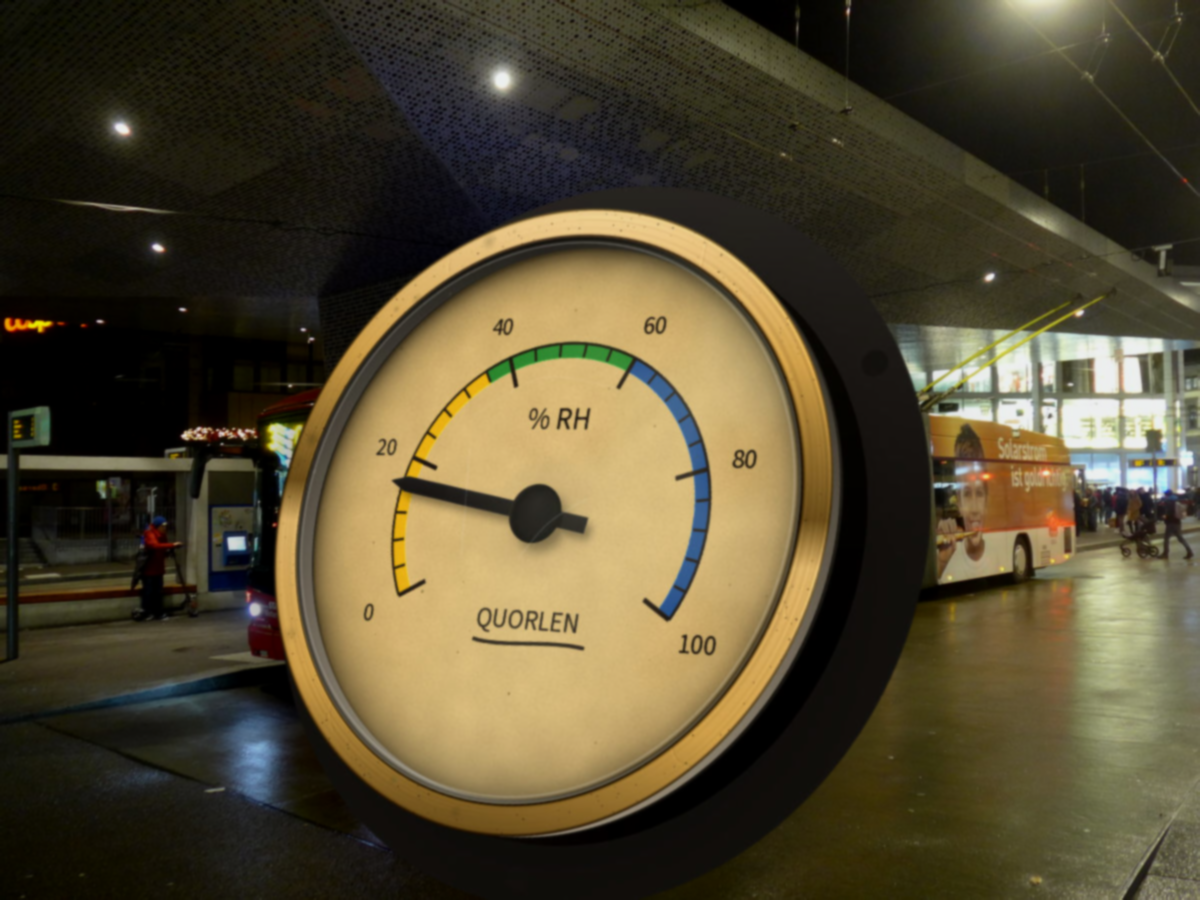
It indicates 16 %
